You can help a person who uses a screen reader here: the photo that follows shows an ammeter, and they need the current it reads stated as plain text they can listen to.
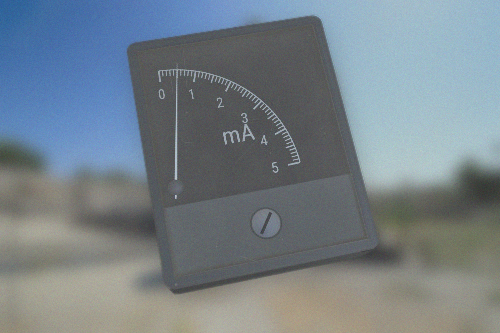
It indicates 0.5 mA
